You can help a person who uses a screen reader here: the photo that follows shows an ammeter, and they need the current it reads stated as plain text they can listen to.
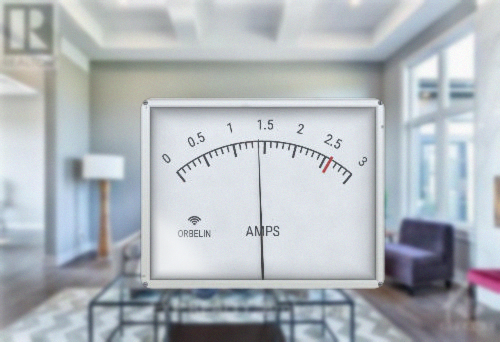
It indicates 1.4 A
